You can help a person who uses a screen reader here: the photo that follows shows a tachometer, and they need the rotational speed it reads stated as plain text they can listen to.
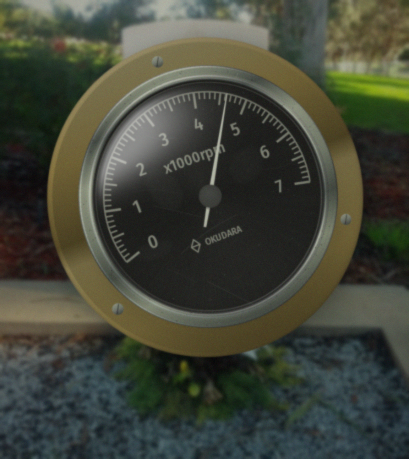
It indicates 4600 rpm
